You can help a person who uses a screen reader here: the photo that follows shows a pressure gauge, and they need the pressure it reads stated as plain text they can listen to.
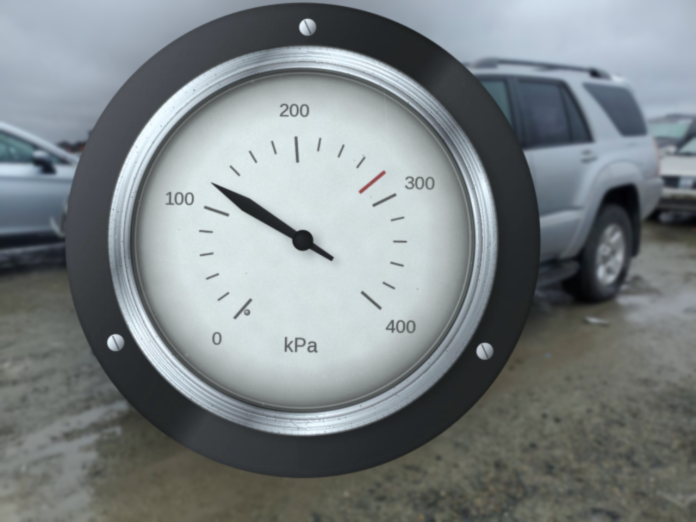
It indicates 120 kPa
